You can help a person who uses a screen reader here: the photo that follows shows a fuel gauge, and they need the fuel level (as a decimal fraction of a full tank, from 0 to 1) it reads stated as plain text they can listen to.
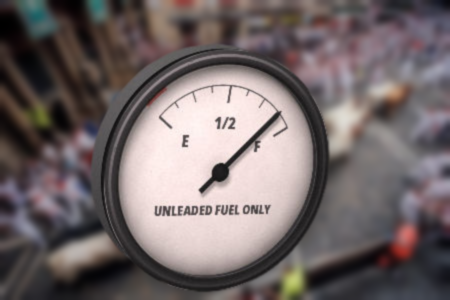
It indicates 0.875
